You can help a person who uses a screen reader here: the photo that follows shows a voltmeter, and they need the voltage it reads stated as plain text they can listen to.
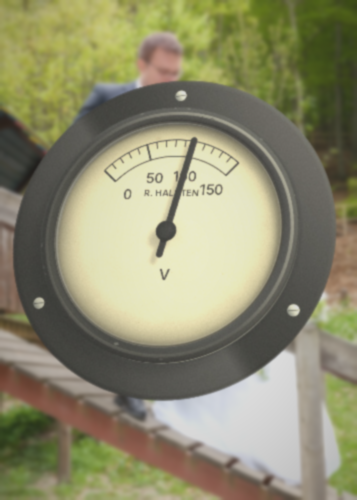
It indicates 100 V
